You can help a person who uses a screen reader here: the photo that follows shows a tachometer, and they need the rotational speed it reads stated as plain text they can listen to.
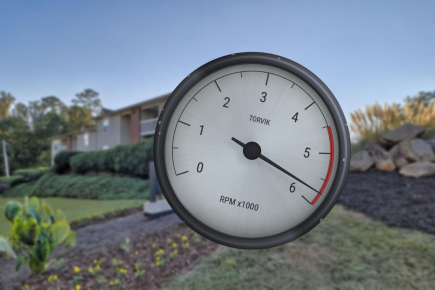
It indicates 5750 rpm
